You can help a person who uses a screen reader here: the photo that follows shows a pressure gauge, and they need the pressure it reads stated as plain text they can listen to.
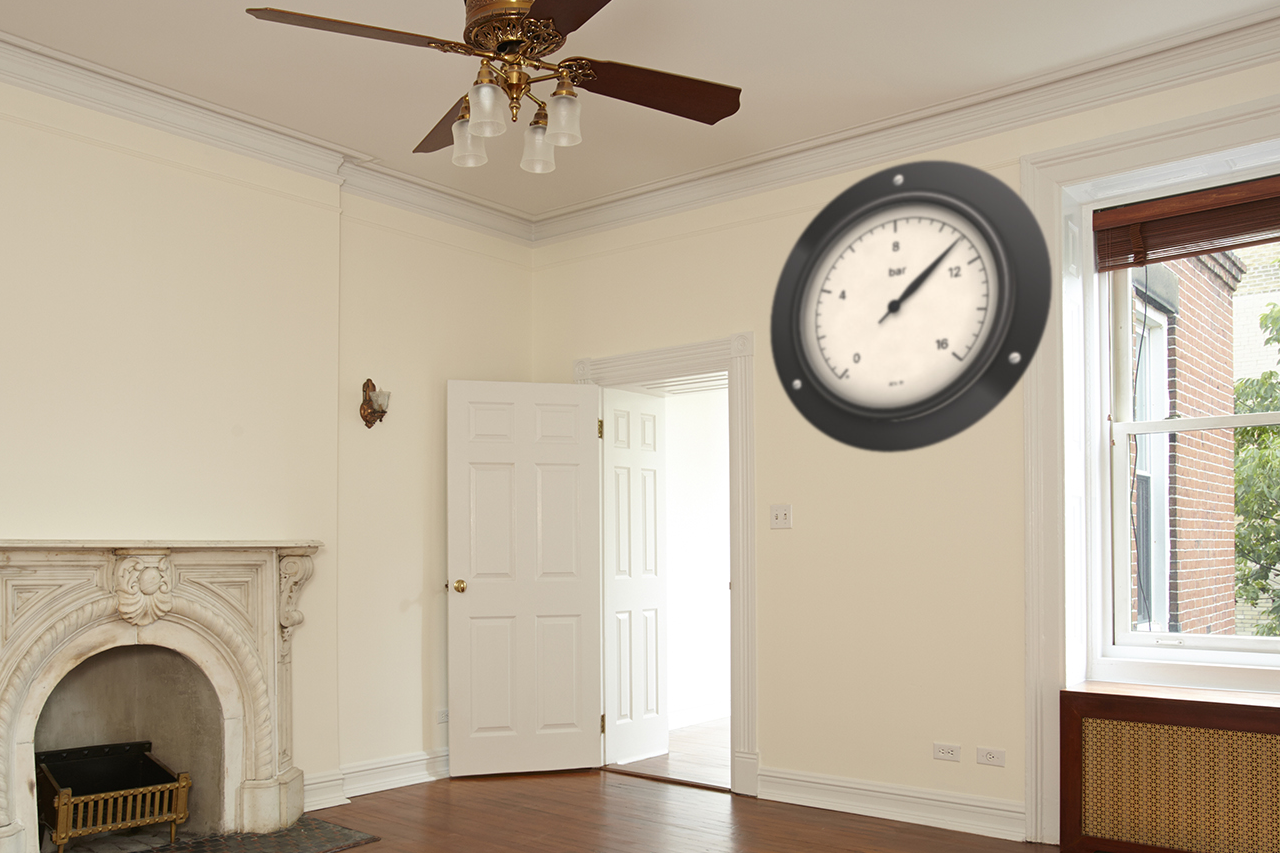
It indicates 11 bar
